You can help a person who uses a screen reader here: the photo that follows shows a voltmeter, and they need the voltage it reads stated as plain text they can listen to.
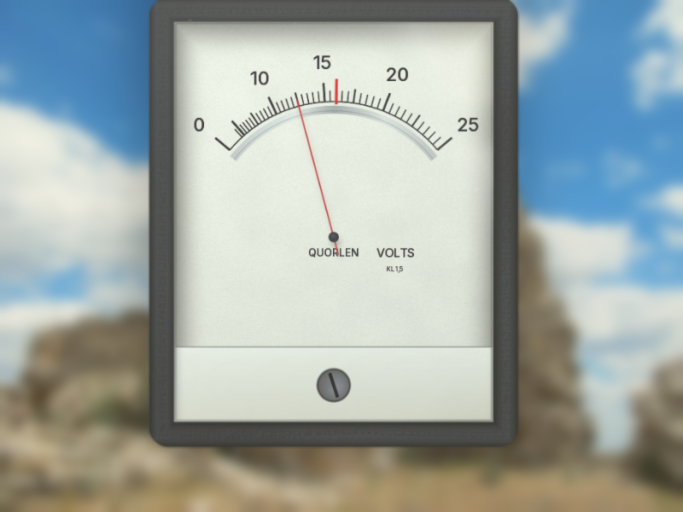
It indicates 12.5 V
